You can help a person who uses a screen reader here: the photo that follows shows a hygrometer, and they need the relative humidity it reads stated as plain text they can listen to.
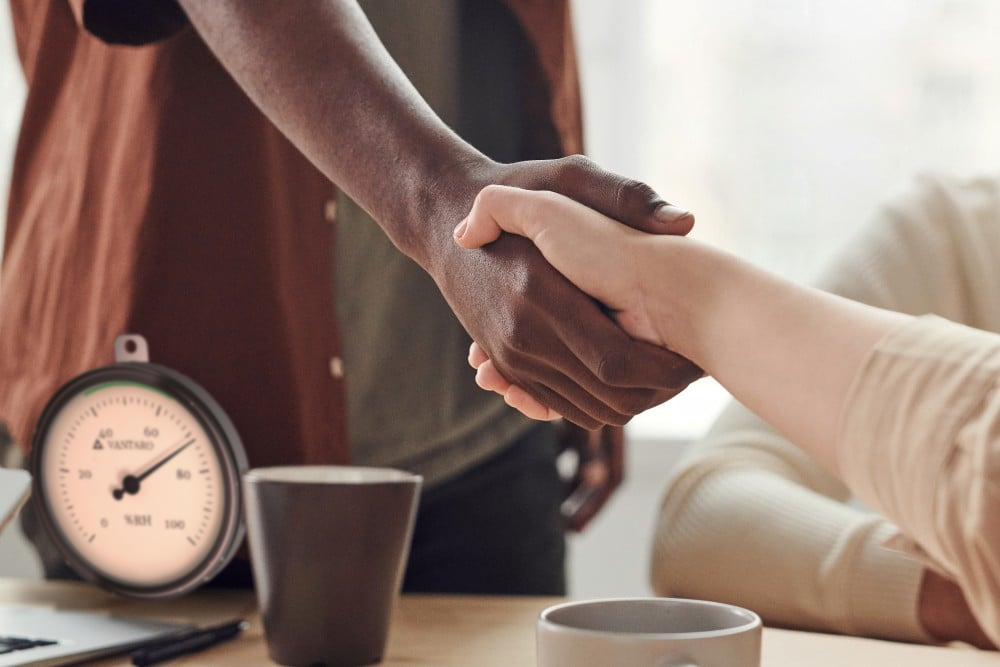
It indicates 72 %
